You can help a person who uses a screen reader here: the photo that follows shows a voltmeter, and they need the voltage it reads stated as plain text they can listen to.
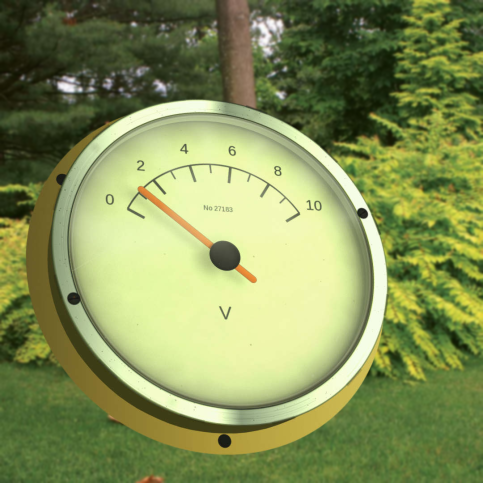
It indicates 1 V
